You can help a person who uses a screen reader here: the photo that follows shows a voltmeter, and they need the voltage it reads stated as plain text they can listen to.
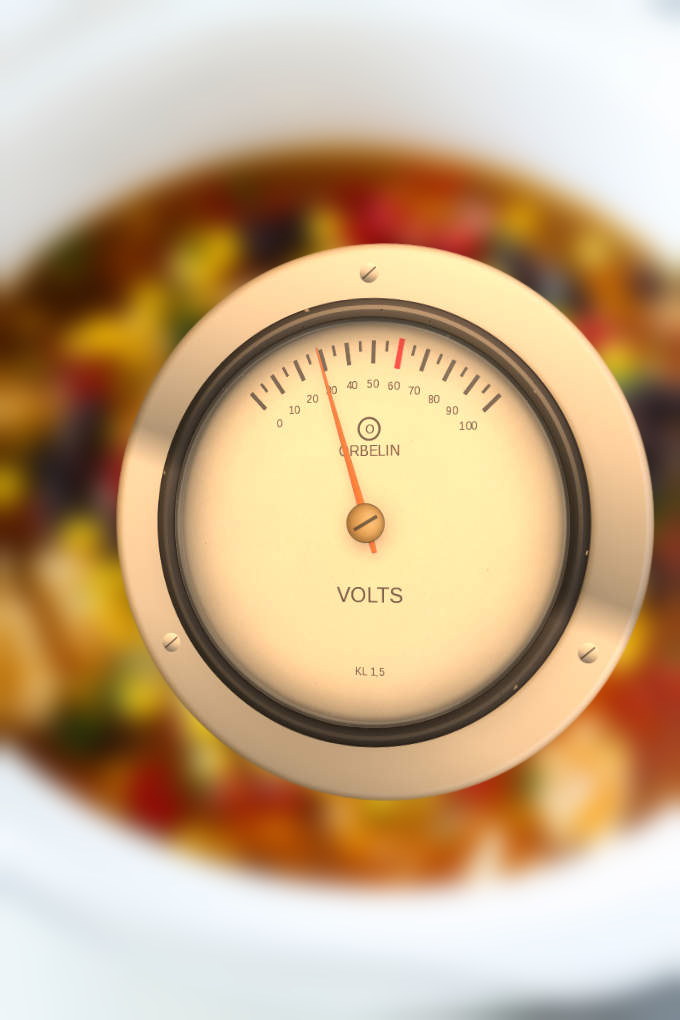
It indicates 30 V
